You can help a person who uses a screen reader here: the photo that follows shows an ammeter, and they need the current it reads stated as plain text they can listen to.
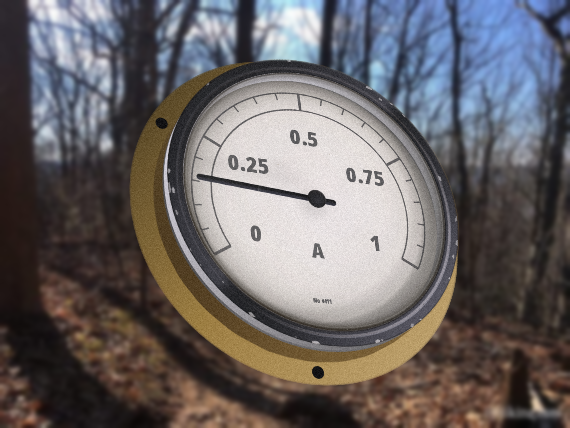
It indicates 0.15 A
